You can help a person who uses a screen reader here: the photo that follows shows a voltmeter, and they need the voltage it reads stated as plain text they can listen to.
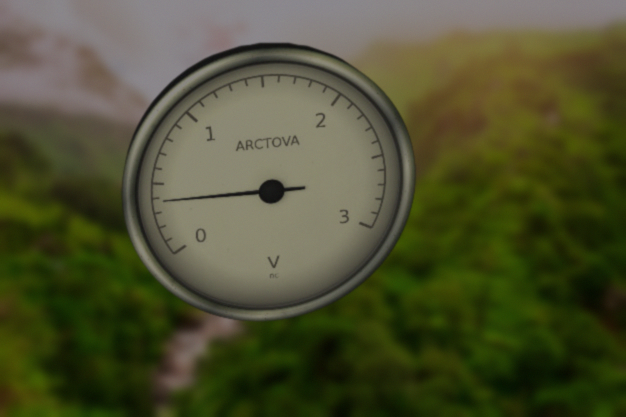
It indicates 0.4 V
